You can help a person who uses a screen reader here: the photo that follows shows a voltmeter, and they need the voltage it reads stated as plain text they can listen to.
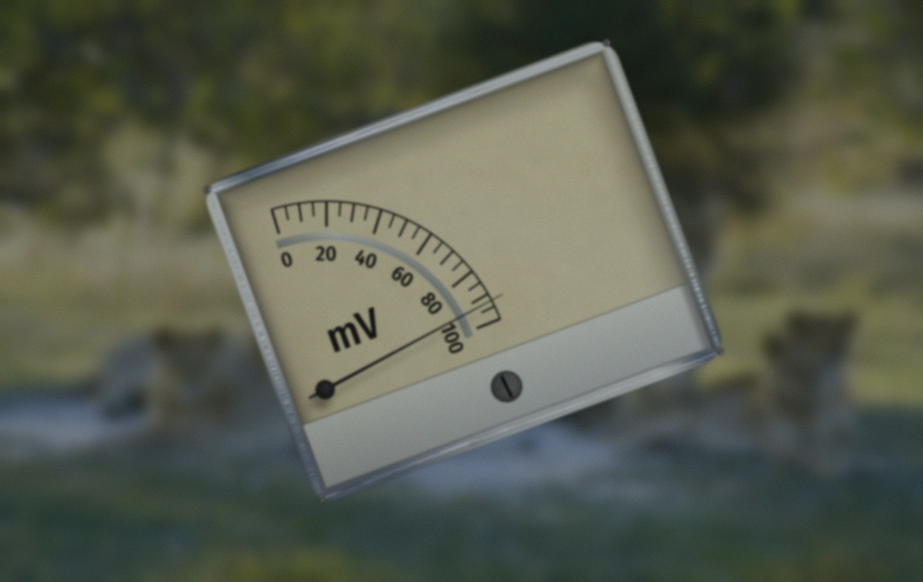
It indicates 92.5 mV
